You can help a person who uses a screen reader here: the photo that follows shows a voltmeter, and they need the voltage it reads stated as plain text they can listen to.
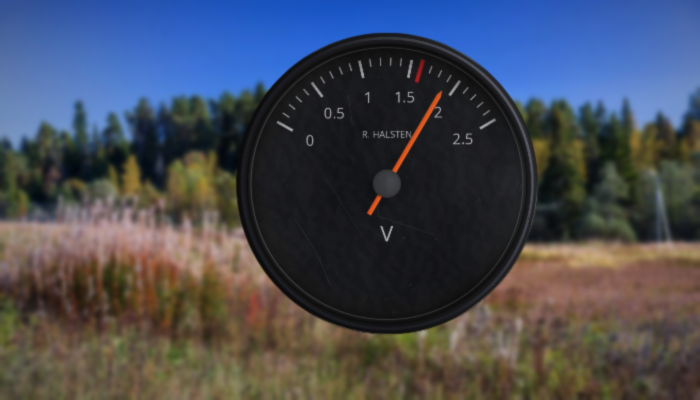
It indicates 1.9 V
